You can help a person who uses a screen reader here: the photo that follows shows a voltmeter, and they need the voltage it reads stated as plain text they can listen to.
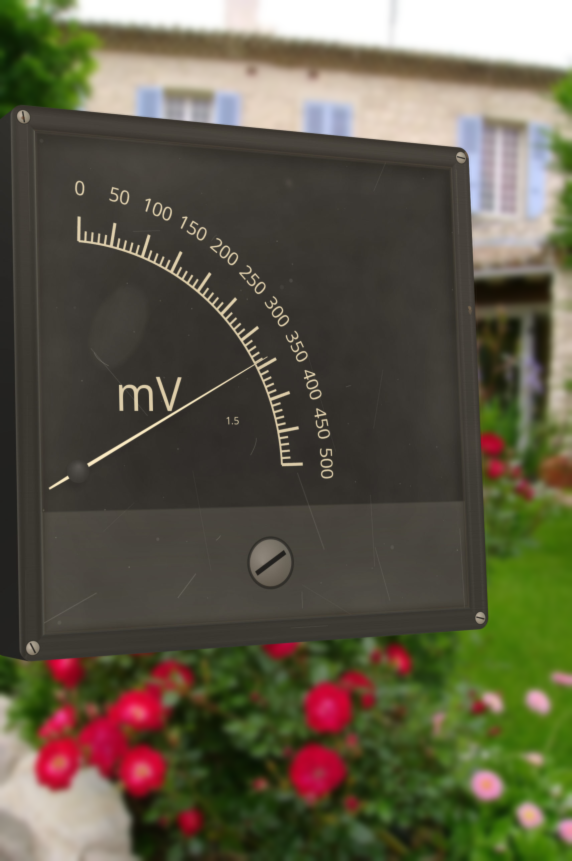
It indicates 340 mV
